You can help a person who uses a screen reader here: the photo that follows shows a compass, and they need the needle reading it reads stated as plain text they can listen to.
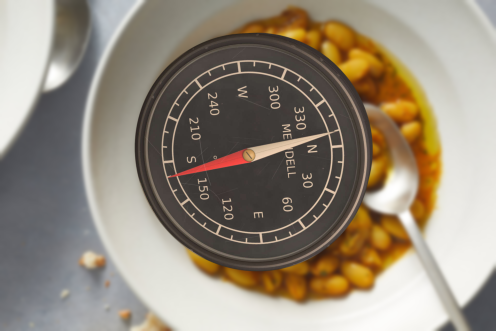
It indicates 170 °
